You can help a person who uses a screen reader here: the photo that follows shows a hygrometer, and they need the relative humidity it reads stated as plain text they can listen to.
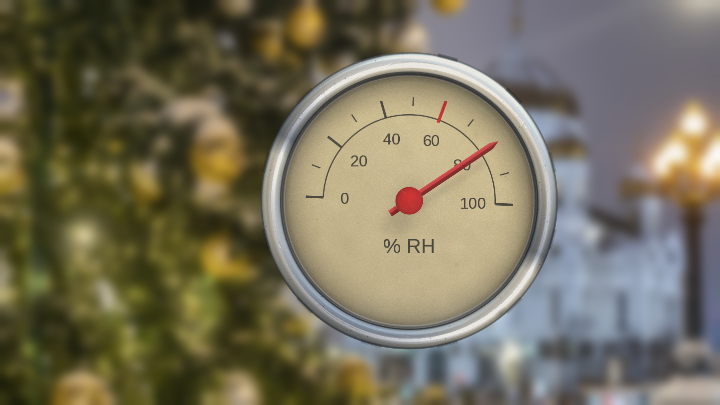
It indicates 80 %
